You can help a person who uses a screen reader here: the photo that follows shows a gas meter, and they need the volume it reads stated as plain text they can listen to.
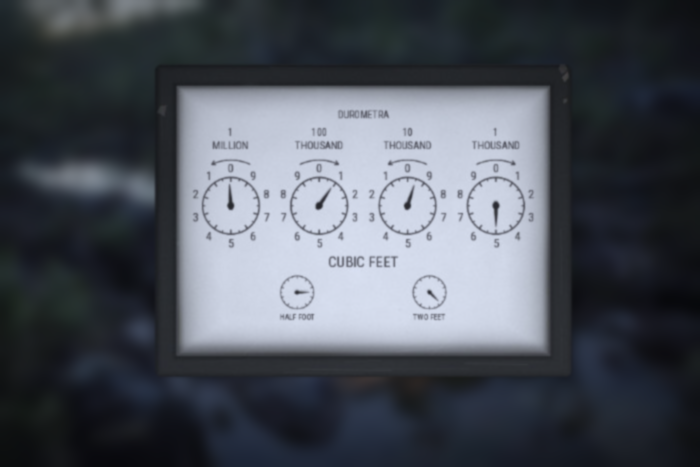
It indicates 9500 ft³
